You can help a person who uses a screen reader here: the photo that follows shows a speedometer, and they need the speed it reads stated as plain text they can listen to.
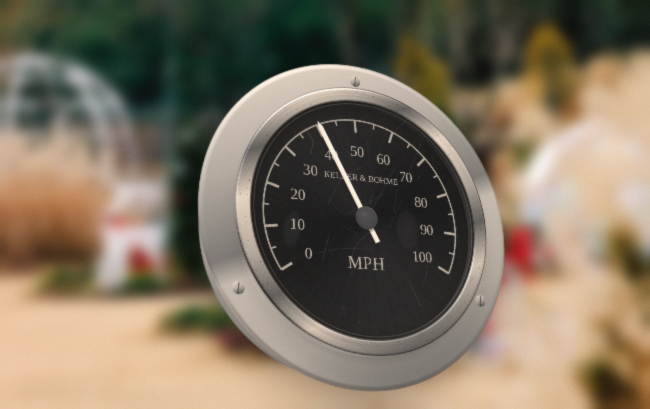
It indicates 40 mph
